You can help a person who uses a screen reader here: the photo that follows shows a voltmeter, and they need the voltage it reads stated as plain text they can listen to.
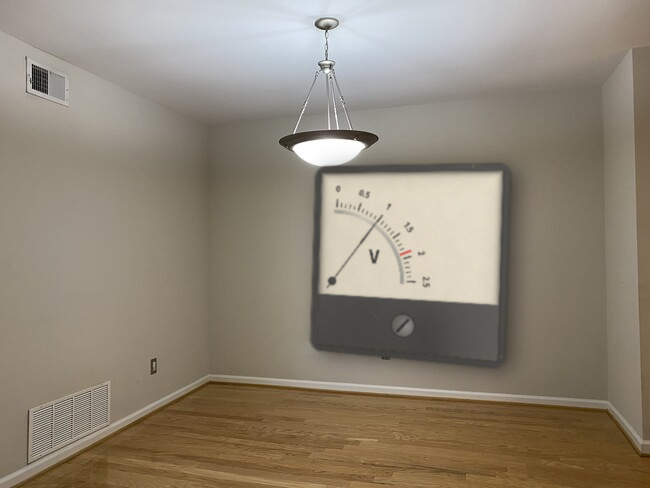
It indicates 1 V
